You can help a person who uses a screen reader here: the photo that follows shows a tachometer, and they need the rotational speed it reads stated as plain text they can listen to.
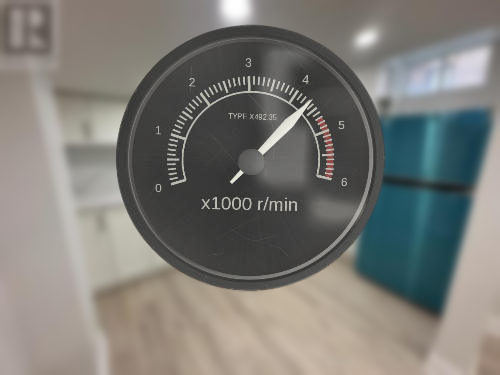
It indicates 4300 rpm
